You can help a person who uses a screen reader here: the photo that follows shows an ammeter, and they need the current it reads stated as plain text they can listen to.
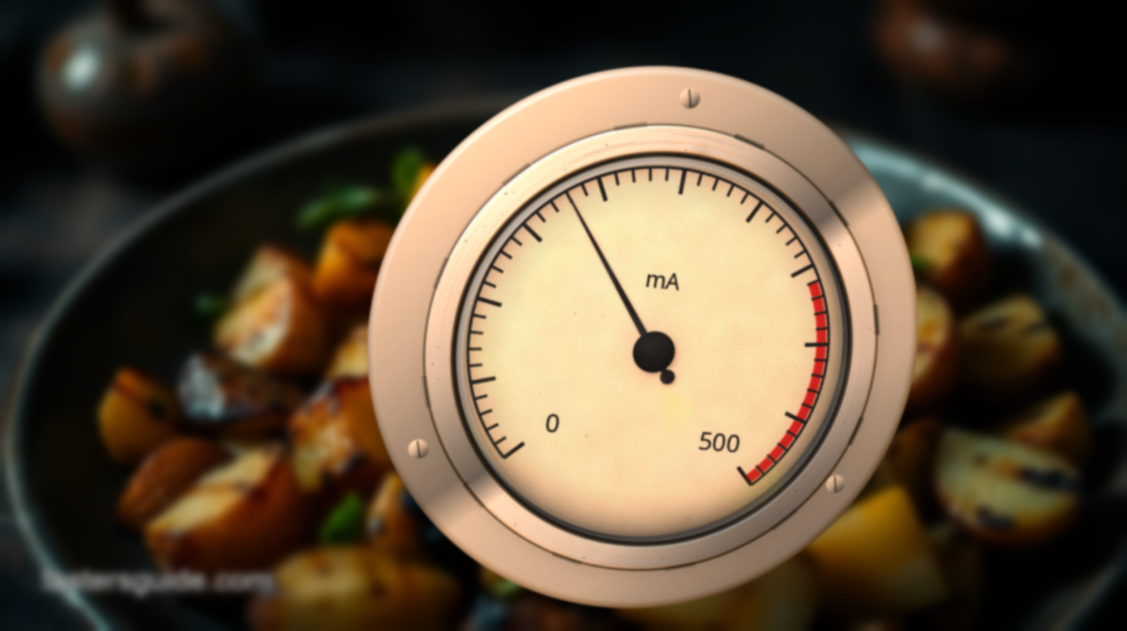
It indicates 180 mA
